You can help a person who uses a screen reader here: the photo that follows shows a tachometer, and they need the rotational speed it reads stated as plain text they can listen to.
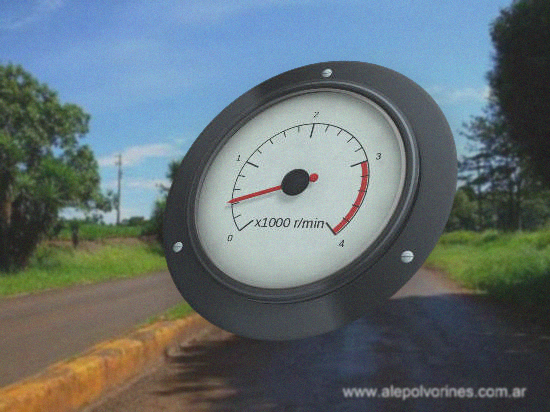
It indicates 400 rpm
